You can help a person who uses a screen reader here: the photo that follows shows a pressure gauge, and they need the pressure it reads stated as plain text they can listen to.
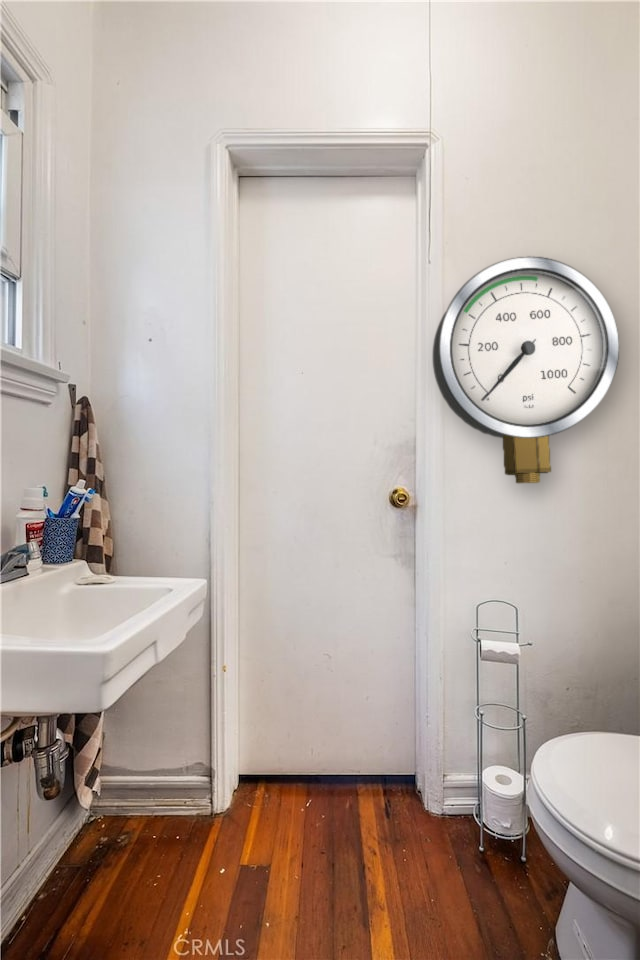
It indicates 0 psi
